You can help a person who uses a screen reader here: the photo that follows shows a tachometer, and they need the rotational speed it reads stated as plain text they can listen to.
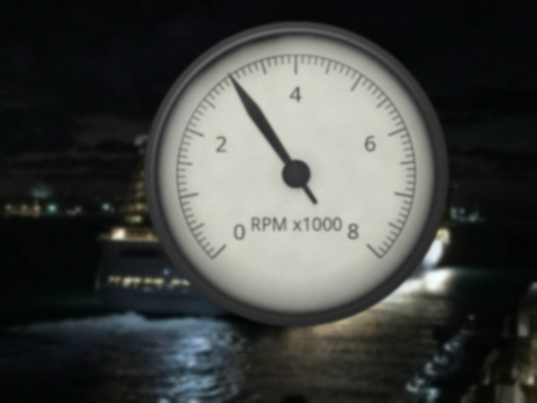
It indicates 3000 rpm
